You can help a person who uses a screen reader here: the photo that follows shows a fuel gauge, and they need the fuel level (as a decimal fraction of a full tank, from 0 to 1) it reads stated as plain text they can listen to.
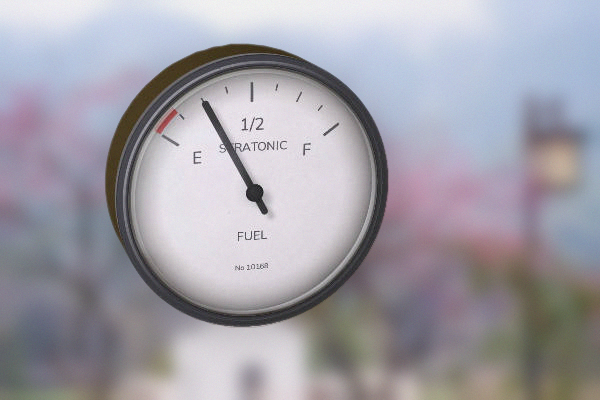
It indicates 0.25
